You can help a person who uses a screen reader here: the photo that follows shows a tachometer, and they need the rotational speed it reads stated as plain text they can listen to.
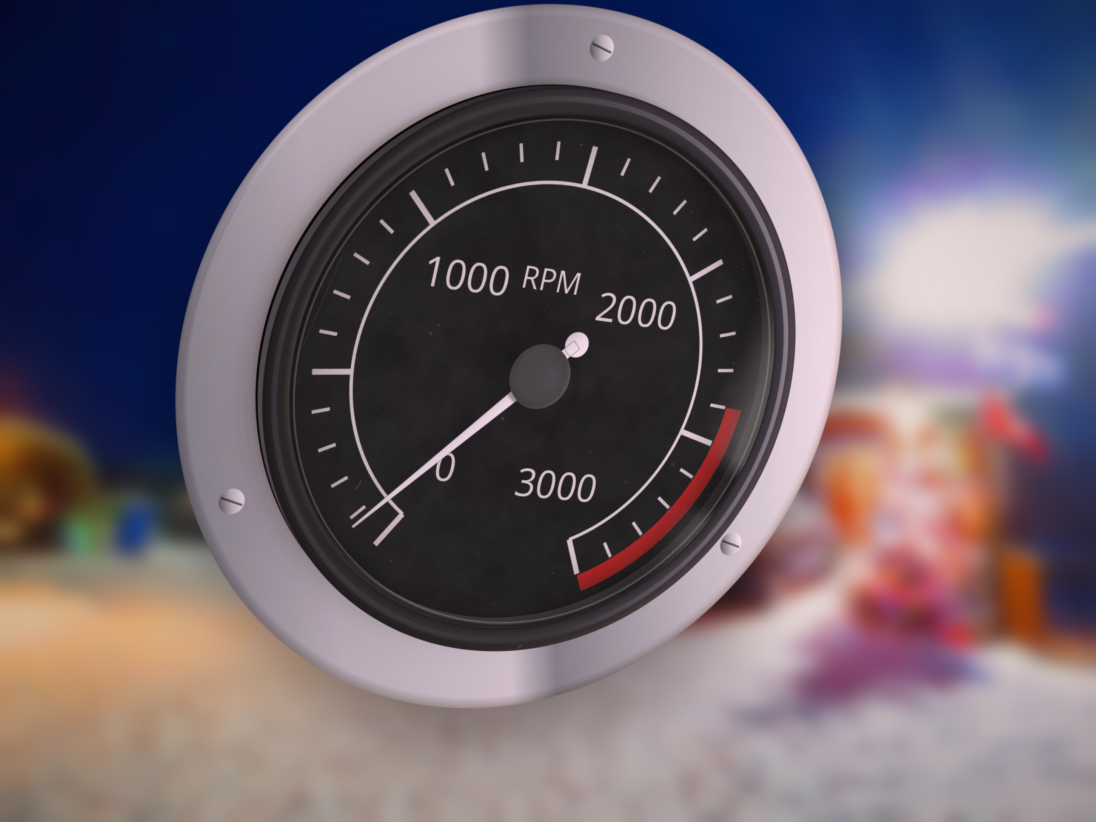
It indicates 100 rpm
